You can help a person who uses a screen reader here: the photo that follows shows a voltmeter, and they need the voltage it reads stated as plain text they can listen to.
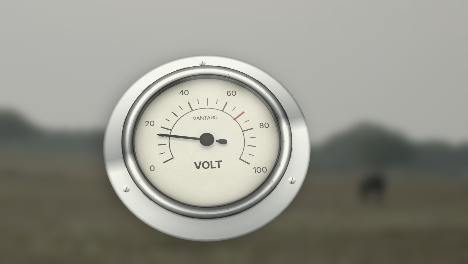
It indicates 15 V
